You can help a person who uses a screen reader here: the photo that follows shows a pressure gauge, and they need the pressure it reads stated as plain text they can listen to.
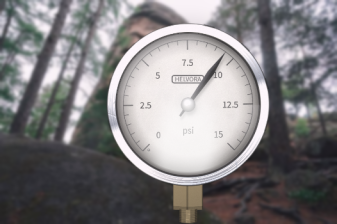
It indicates 9.5 psi
